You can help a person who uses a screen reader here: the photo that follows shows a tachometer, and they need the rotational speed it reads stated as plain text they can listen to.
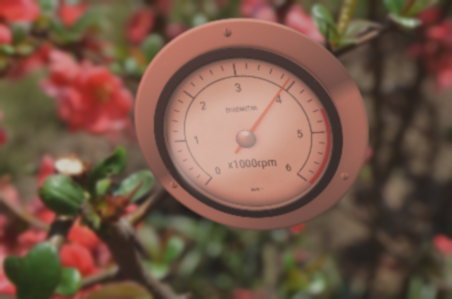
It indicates 3900 rpm
